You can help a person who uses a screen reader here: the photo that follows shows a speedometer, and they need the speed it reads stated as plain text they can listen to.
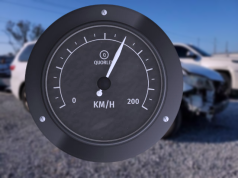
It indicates 120 km/h
